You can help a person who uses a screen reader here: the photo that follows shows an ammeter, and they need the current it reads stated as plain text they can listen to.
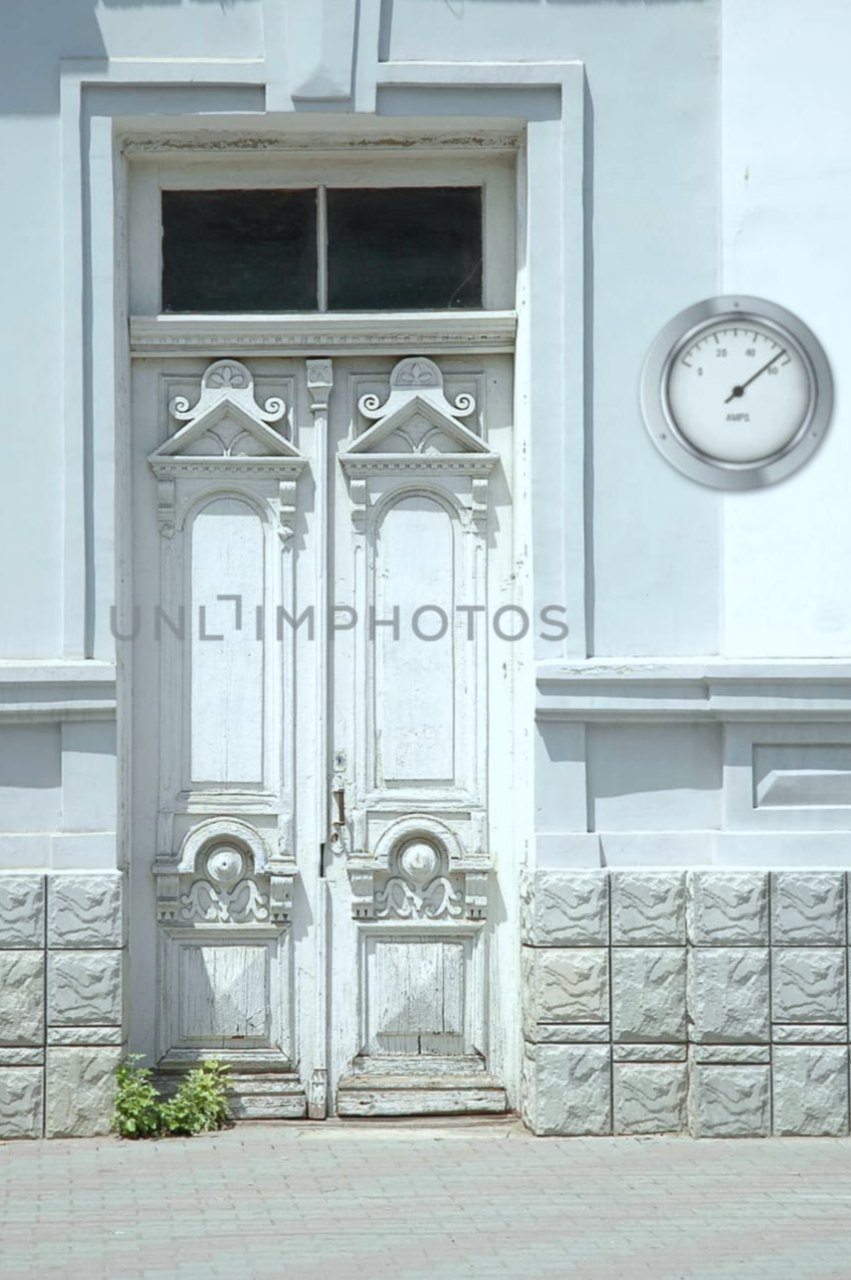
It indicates 55 A
